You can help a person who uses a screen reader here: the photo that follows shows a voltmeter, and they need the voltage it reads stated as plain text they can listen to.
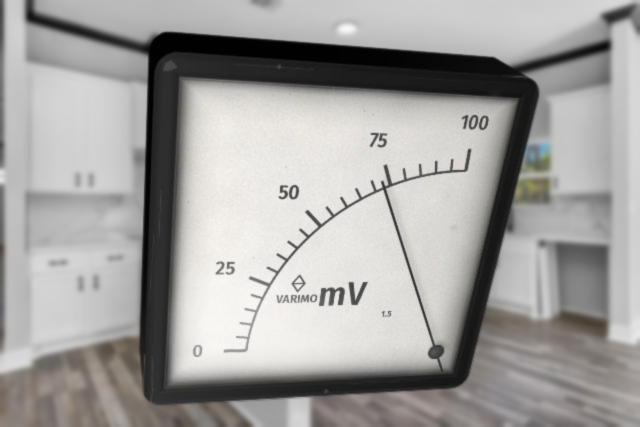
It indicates 72.5 mV
